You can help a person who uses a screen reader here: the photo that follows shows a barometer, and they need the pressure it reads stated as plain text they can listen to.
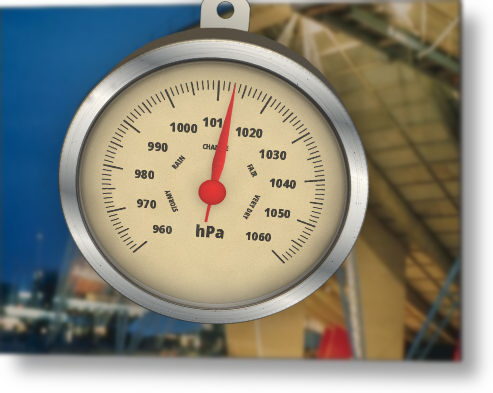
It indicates 1013 hPa
